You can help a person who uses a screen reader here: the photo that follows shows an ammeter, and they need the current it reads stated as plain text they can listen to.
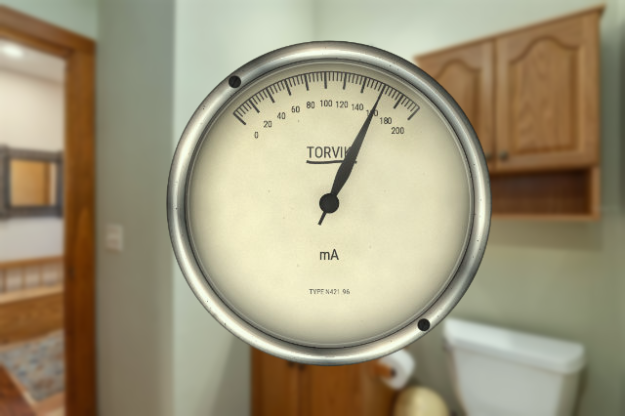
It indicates 160 mA
